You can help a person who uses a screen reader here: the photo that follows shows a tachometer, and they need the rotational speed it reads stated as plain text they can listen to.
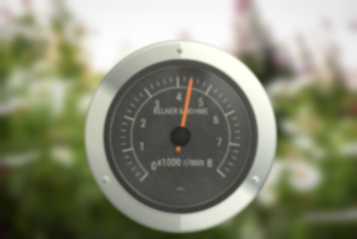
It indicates 4400 rpm
